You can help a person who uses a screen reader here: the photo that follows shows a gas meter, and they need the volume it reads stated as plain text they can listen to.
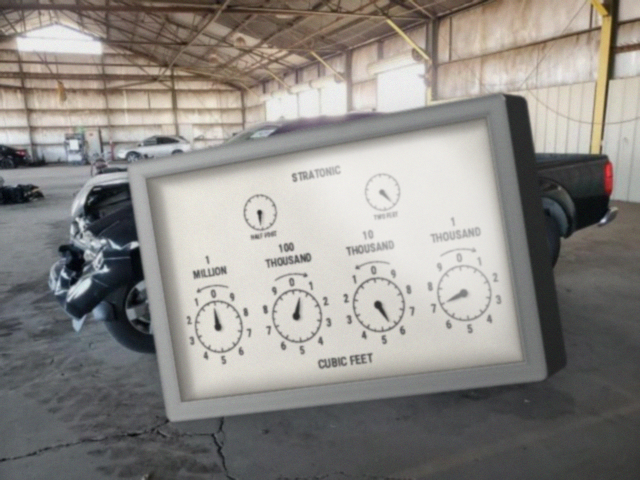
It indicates 5700 ft³
